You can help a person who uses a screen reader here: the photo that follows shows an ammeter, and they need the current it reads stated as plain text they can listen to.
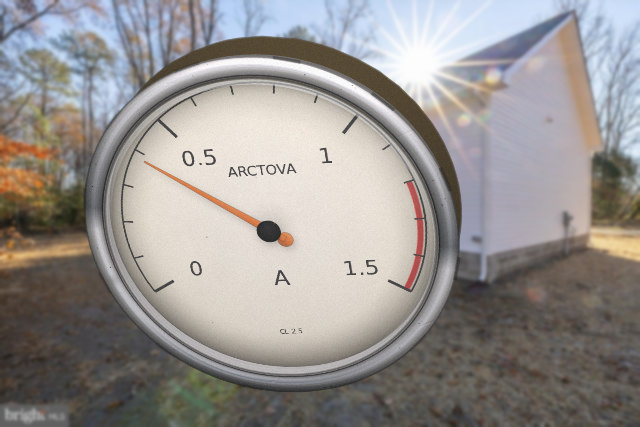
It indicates 0.4 A
